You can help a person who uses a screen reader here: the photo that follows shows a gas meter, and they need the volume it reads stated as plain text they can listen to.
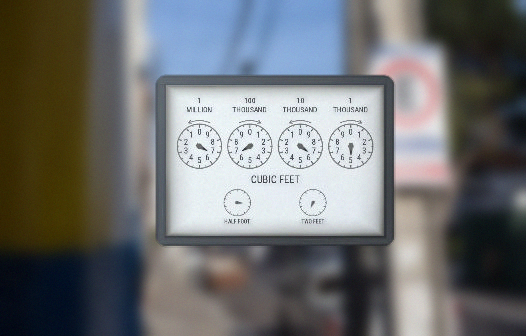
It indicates 666500 ft³
